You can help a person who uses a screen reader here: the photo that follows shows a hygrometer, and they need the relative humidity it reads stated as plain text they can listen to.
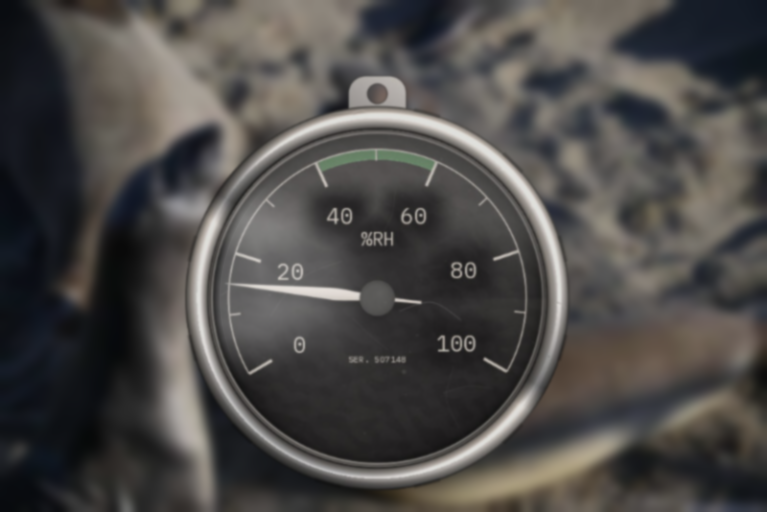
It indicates 15 %
